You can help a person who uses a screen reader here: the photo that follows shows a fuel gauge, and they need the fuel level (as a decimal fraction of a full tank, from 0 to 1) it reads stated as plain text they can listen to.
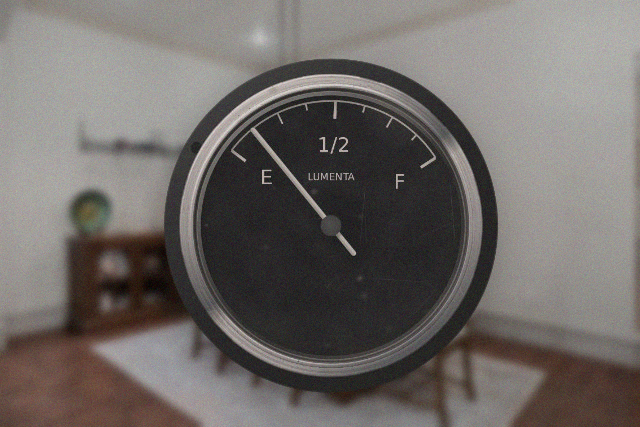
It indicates 0.125
